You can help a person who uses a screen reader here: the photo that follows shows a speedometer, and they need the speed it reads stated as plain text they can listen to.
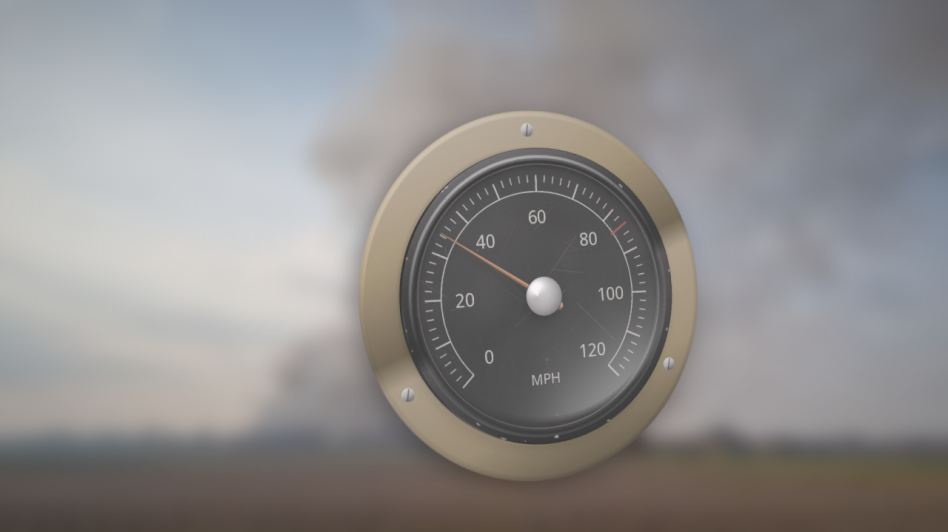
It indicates 34 mph
